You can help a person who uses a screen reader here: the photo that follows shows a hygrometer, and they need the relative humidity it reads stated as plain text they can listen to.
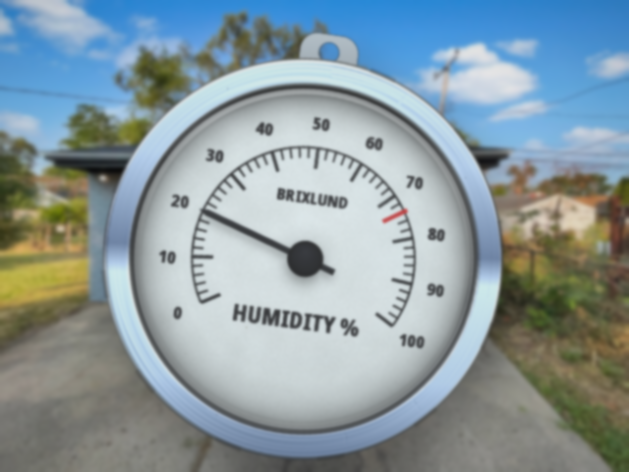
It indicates 20 %
